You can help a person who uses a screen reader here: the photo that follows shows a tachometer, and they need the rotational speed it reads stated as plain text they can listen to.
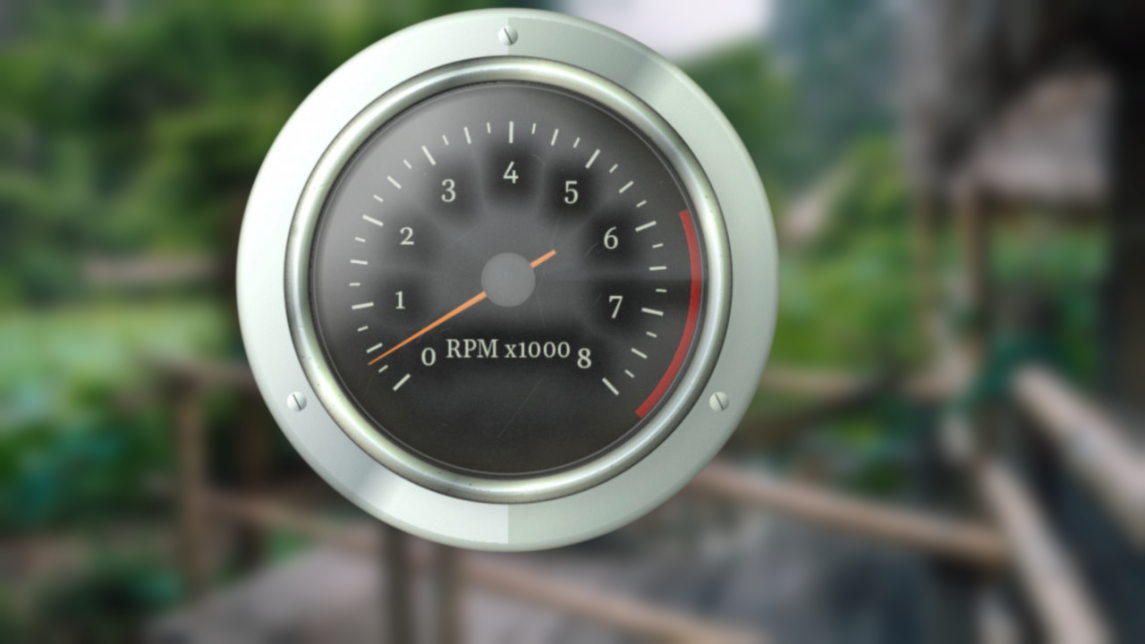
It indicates 375 rpm
